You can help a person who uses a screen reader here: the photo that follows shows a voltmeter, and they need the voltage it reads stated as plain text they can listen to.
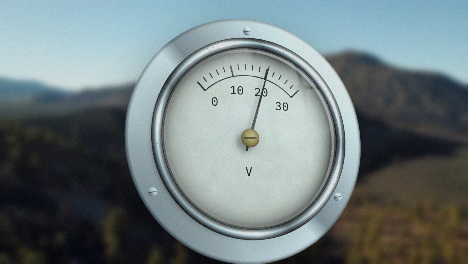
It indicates 20 V
